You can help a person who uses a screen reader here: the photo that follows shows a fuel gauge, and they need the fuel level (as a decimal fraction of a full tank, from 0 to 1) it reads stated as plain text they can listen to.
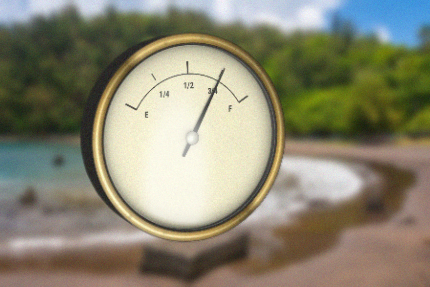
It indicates 0.75
